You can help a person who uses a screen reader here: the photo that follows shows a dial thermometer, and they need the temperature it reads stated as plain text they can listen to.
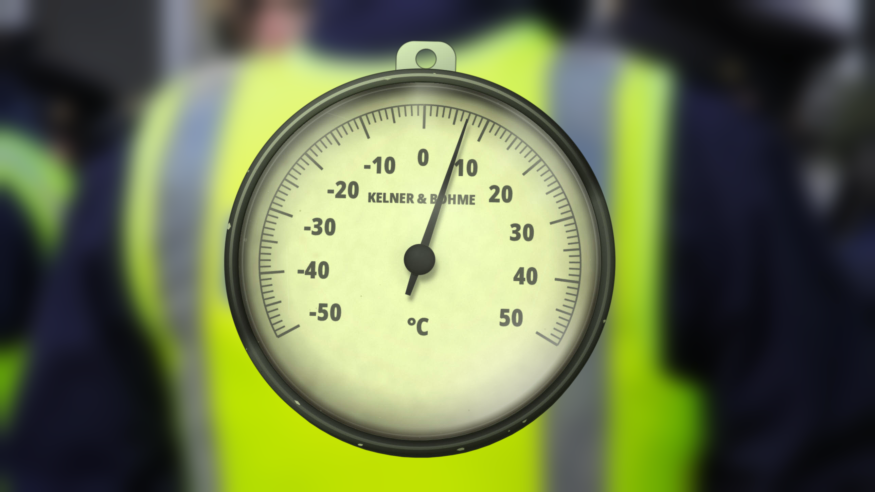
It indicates 7 °C
